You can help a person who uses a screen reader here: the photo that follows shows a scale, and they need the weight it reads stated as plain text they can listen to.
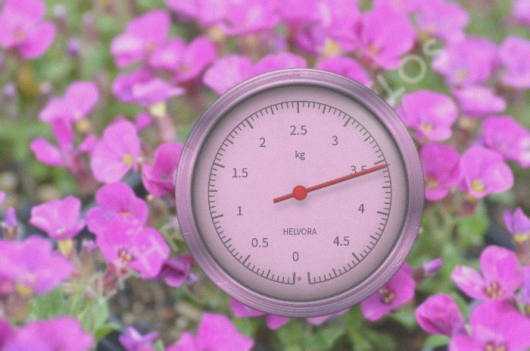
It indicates 3.55 kg
